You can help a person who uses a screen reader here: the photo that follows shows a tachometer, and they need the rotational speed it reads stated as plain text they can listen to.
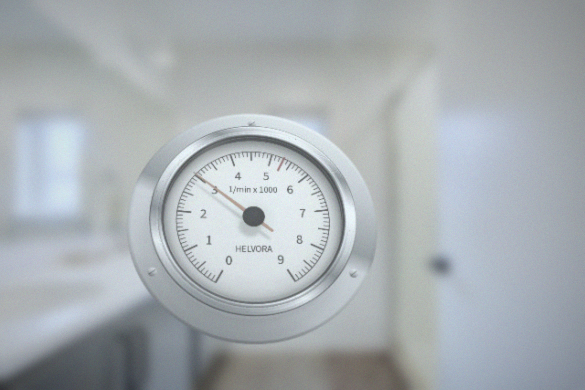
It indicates 3000 rpm
